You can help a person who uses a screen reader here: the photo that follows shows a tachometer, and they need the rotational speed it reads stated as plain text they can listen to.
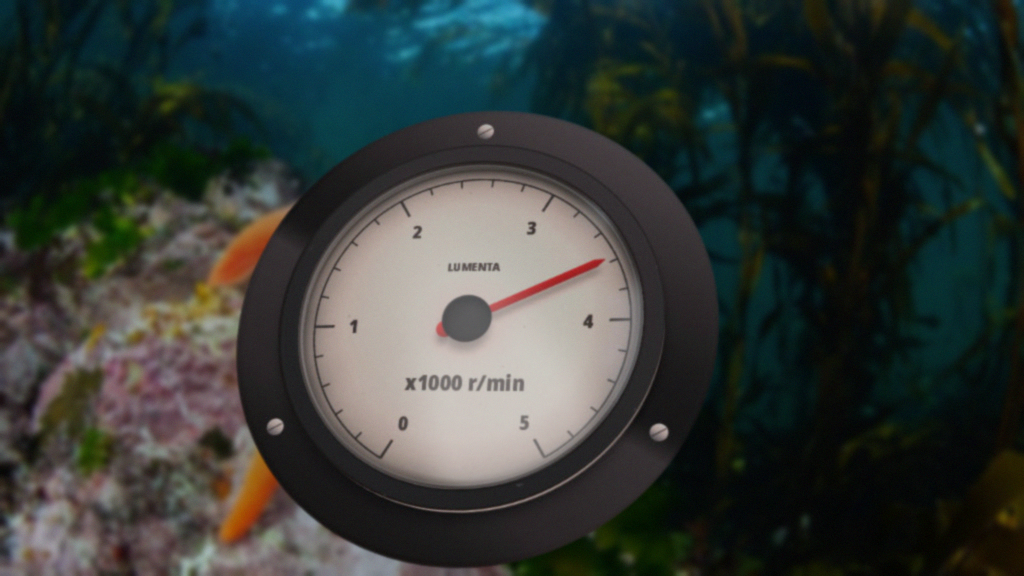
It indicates 3600 rpm
